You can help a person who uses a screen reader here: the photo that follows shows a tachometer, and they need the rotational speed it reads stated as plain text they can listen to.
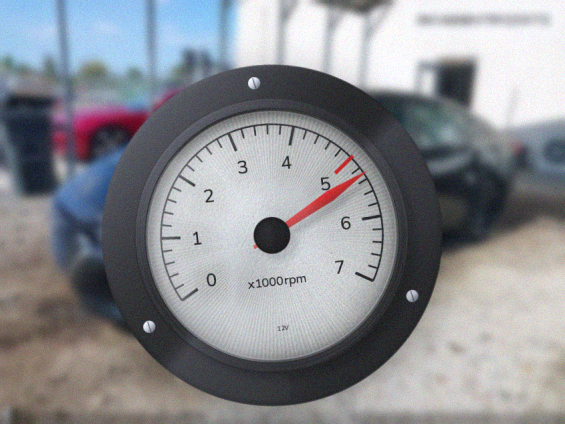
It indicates 5300 rpm
